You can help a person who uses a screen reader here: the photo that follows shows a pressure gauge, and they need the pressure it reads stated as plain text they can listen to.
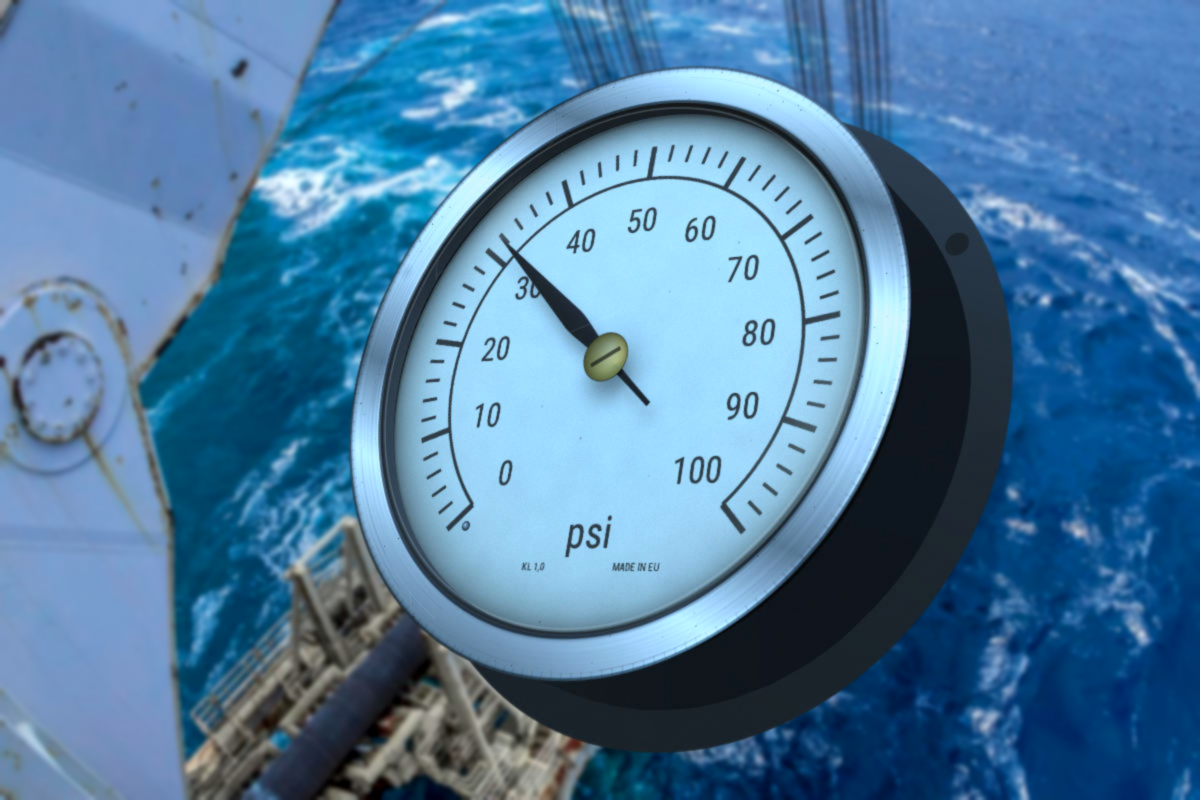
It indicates 32 psi
